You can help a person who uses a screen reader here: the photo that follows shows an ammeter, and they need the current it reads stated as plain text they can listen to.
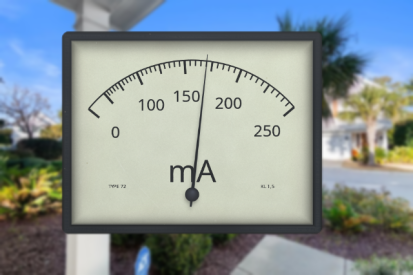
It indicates 170 mA
